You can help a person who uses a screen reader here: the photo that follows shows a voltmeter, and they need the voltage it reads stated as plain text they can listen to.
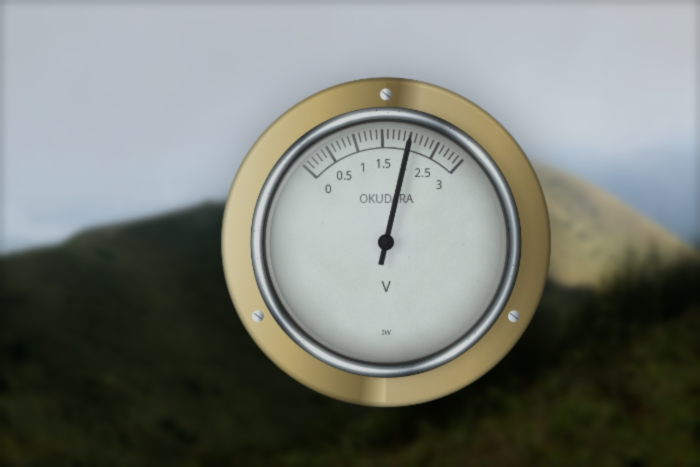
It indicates 2 V
